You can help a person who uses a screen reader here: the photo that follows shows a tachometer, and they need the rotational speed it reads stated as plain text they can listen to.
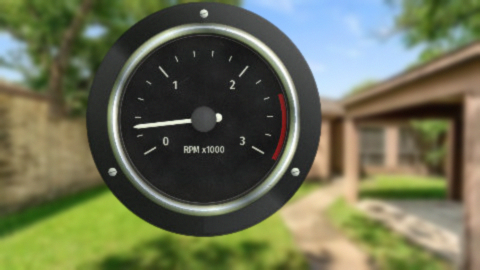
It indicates 300 rpm
